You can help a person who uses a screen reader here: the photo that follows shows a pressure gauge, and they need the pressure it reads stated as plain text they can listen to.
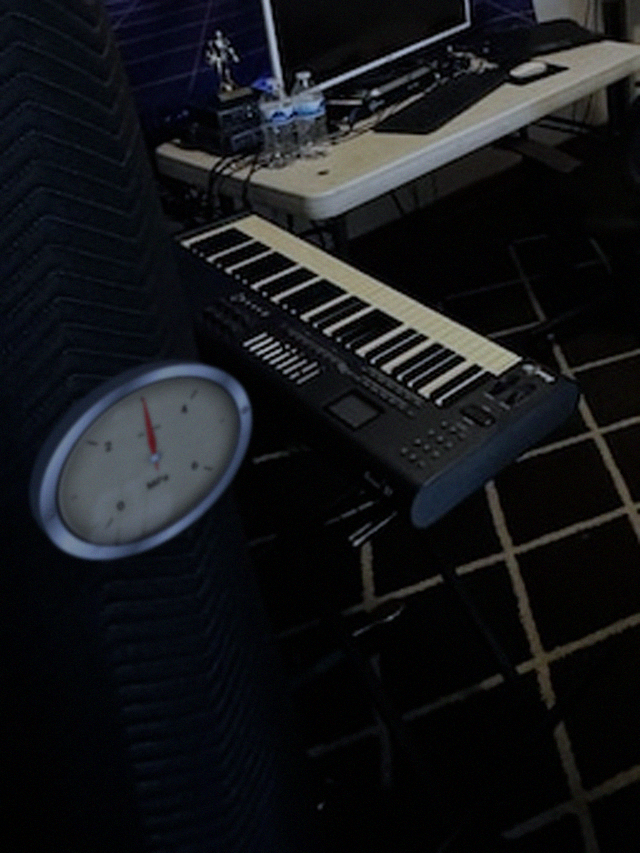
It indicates 3 MPa
